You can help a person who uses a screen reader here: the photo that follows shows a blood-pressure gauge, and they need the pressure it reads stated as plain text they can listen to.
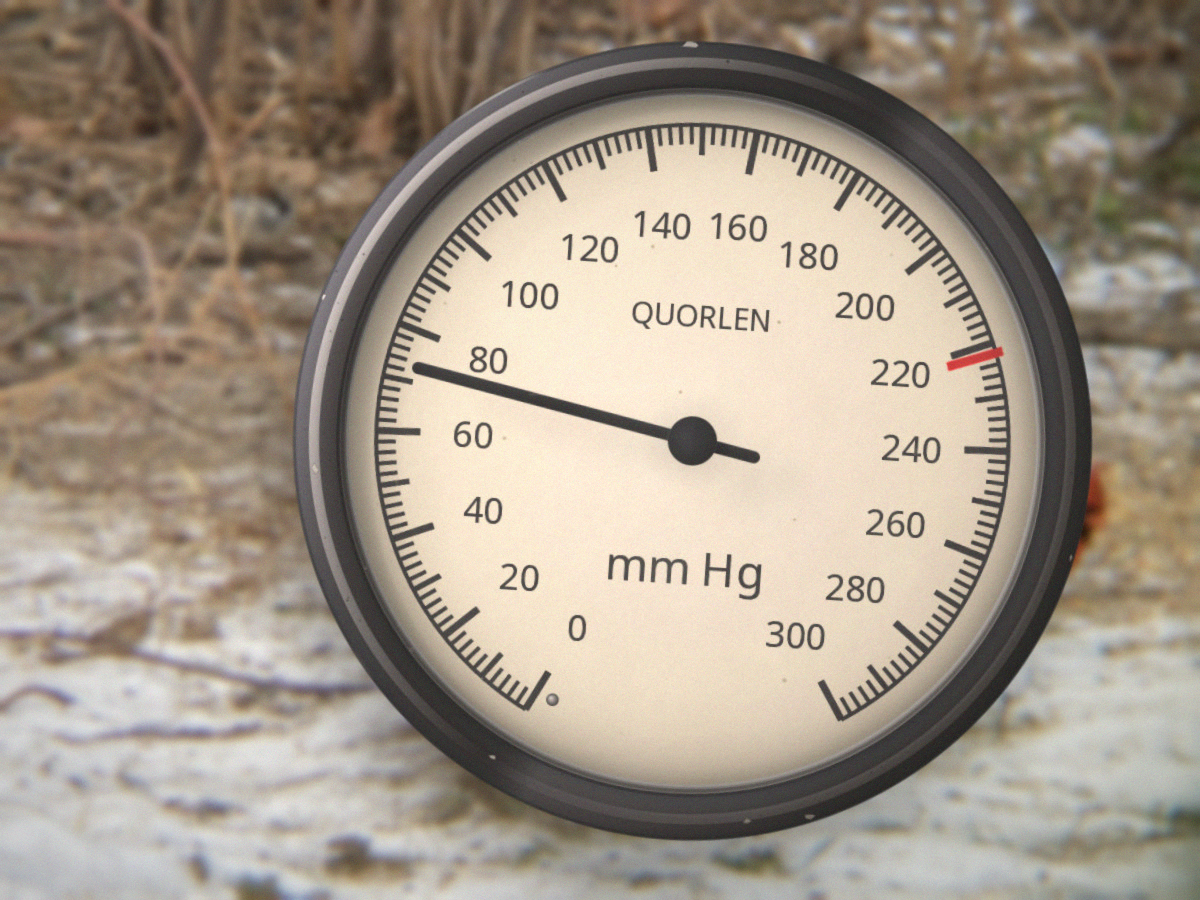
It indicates 73 mmHg
